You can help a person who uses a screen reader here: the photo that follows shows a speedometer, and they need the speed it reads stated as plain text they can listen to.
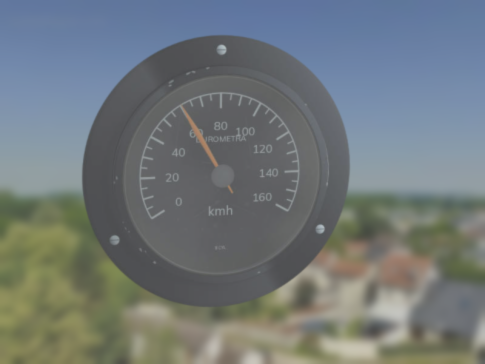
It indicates 60 km/h
